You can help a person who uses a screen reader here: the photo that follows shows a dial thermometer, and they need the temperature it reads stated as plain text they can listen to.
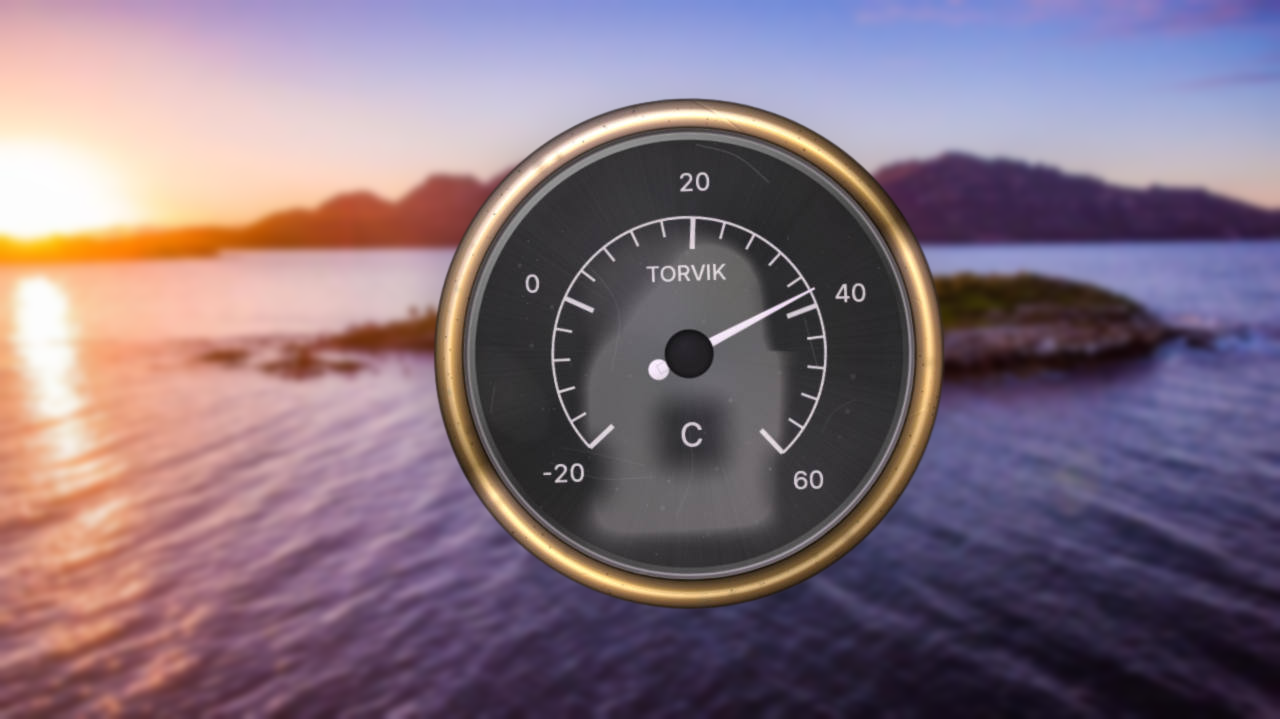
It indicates 38 °C
